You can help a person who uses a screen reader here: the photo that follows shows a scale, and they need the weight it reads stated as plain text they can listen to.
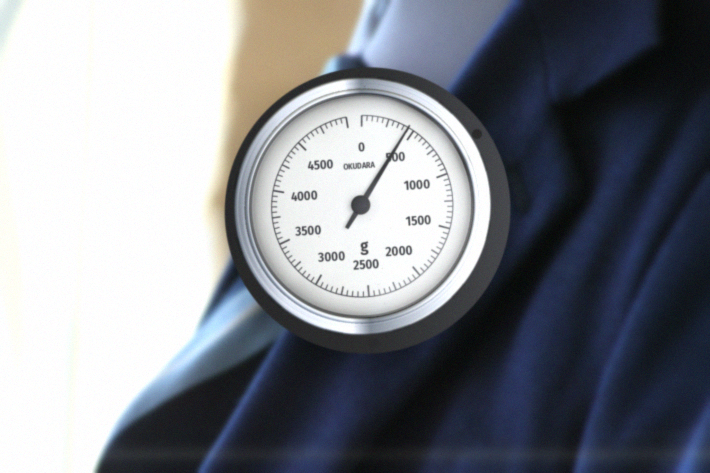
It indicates 450 g
